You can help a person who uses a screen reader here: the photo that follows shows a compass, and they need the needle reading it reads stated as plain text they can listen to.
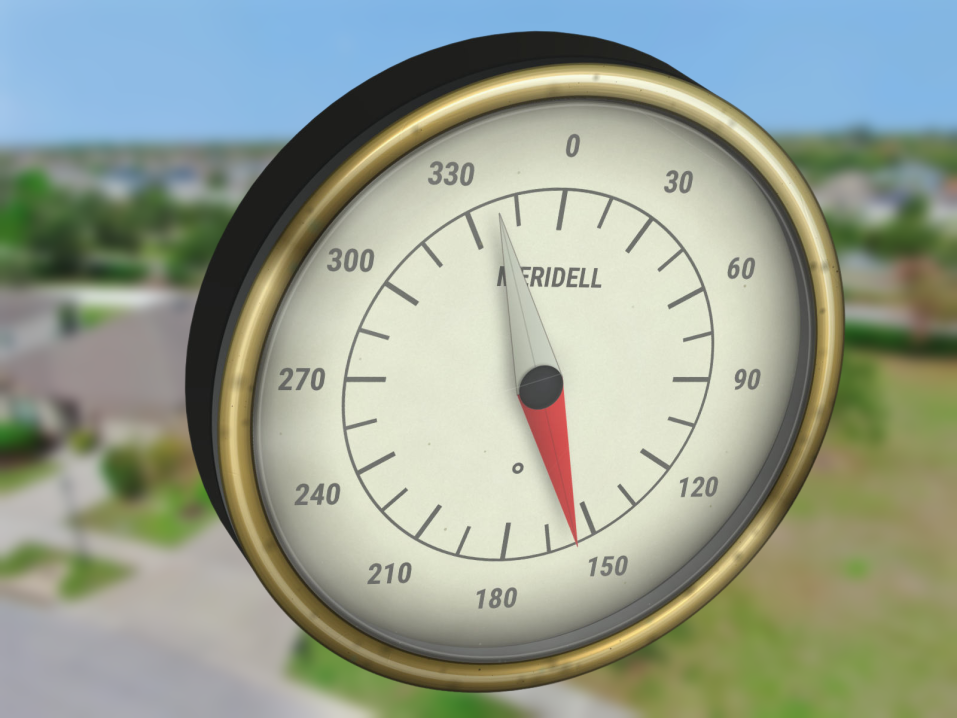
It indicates 157.5 °
